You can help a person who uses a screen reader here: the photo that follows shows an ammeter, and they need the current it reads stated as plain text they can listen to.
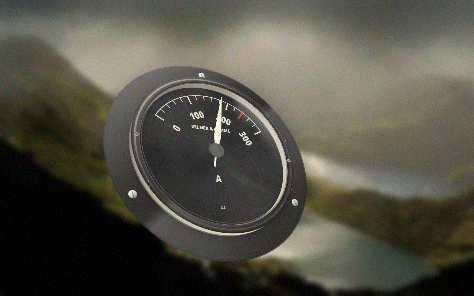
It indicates 180 A
